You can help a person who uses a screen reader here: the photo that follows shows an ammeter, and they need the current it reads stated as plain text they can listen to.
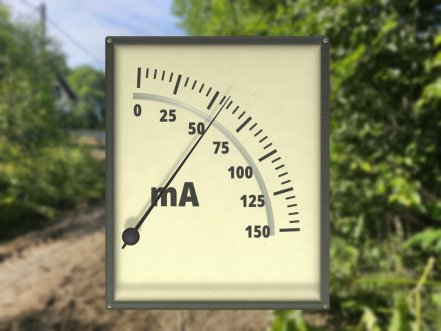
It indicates 57.5 mA
